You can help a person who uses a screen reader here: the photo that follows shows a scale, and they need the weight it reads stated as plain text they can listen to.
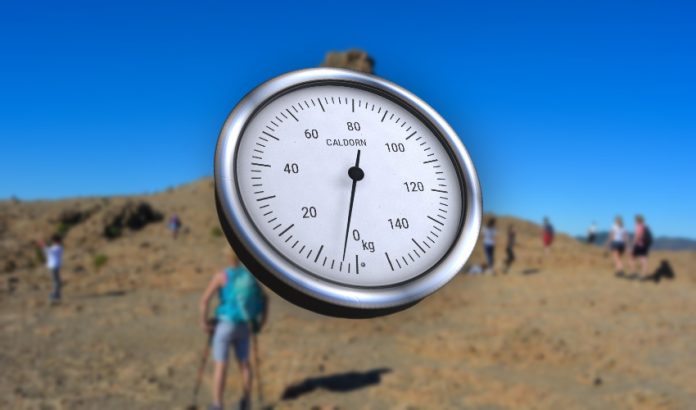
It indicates 4 kg
